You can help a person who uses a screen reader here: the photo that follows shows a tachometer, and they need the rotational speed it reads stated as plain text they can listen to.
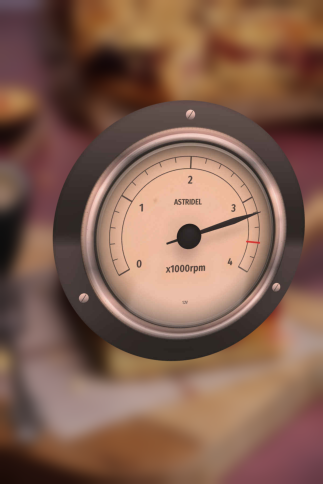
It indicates 3200 rpm
